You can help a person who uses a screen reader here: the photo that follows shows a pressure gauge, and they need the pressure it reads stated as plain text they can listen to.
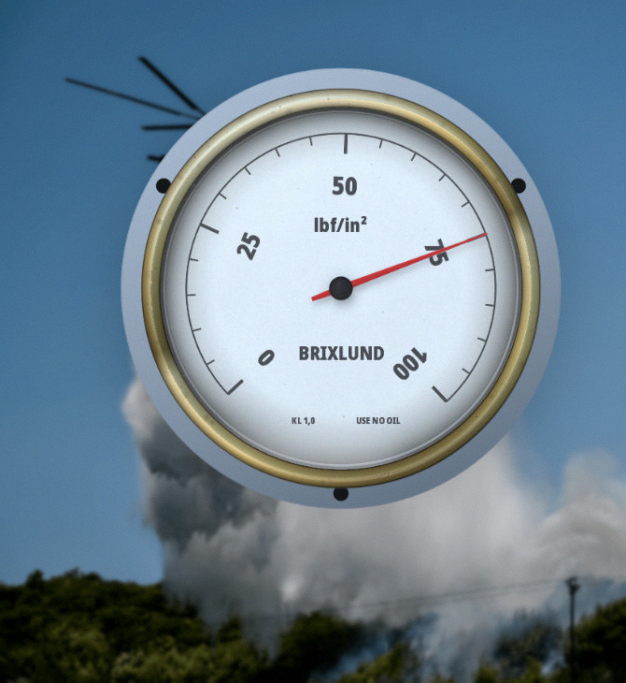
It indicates 75 psi
